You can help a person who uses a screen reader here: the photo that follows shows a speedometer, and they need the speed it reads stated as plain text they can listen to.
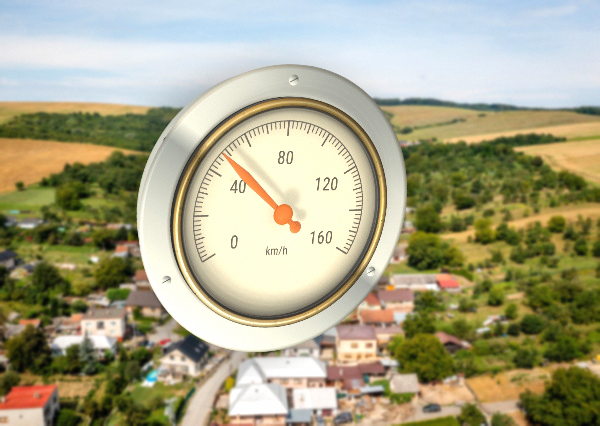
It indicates 48 km/h
